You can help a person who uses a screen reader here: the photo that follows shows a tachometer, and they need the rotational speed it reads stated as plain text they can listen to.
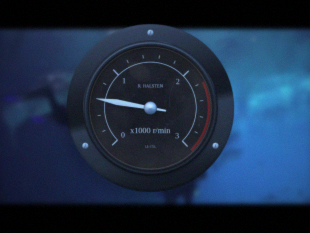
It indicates 600 rpm
